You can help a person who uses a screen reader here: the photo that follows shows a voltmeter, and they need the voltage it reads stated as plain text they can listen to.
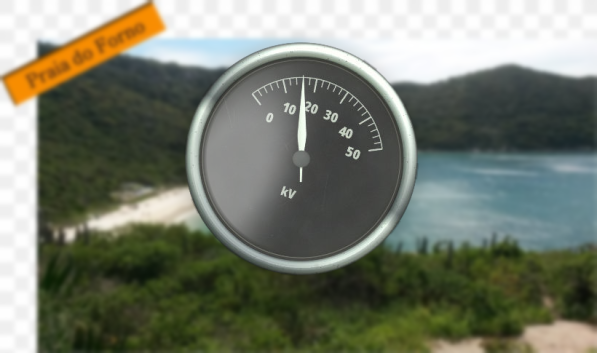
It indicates 16 kV
